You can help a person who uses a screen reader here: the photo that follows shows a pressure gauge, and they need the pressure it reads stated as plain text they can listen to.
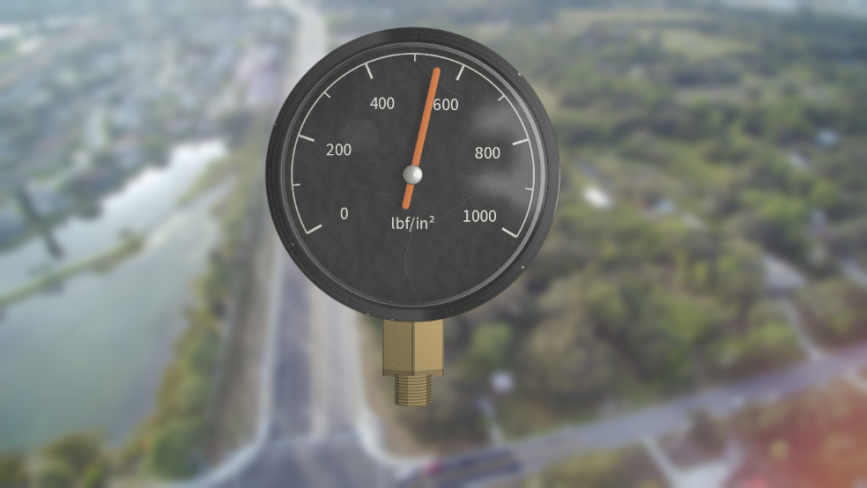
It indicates 550 psi
